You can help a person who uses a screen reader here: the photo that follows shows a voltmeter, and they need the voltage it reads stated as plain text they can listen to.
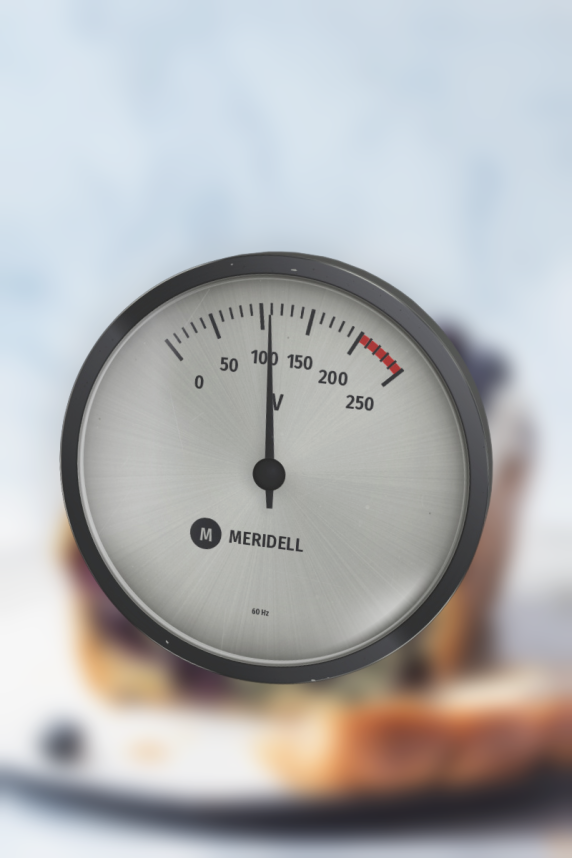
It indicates 110 V
